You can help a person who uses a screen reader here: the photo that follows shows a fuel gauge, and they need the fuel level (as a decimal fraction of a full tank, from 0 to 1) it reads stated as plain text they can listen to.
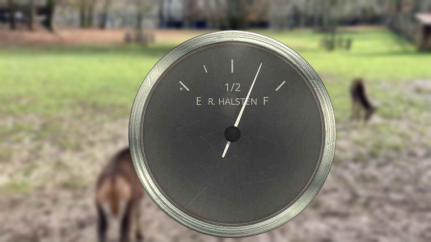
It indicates 0.75
